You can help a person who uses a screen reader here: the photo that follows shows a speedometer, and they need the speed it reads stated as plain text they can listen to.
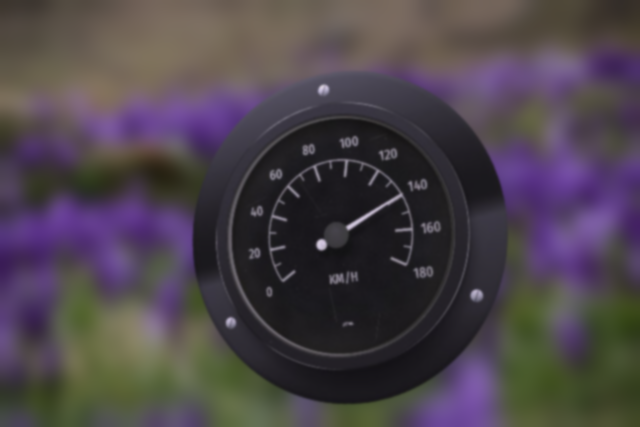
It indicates 140 km/h
